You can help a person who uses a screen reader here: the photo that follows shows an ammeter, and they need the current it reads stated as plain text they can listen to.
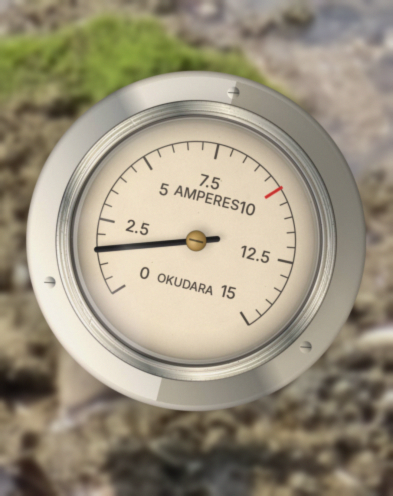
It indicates 1.5 A
